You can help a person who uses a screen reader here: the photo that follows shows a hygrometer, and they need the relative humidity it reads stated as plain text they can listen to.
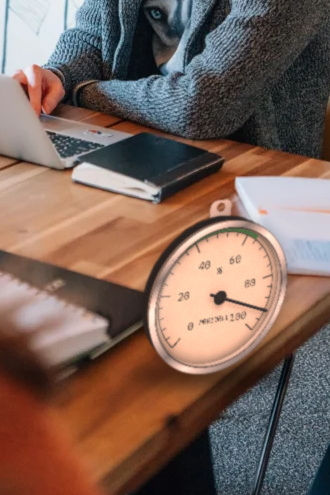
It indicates 92 %
